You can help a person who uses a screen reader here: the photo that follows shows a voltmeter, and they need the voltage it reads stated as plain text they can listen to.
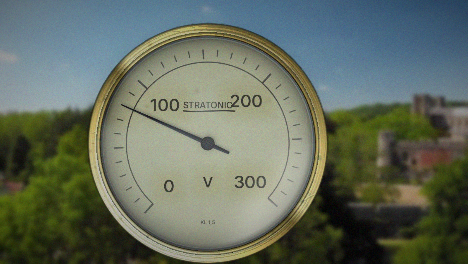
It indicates 80 V
